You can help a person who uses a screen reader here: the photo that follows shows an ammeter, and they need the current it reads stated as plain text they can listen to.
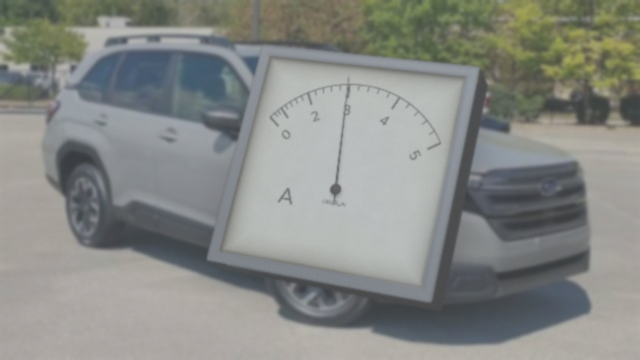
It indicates 3 A
